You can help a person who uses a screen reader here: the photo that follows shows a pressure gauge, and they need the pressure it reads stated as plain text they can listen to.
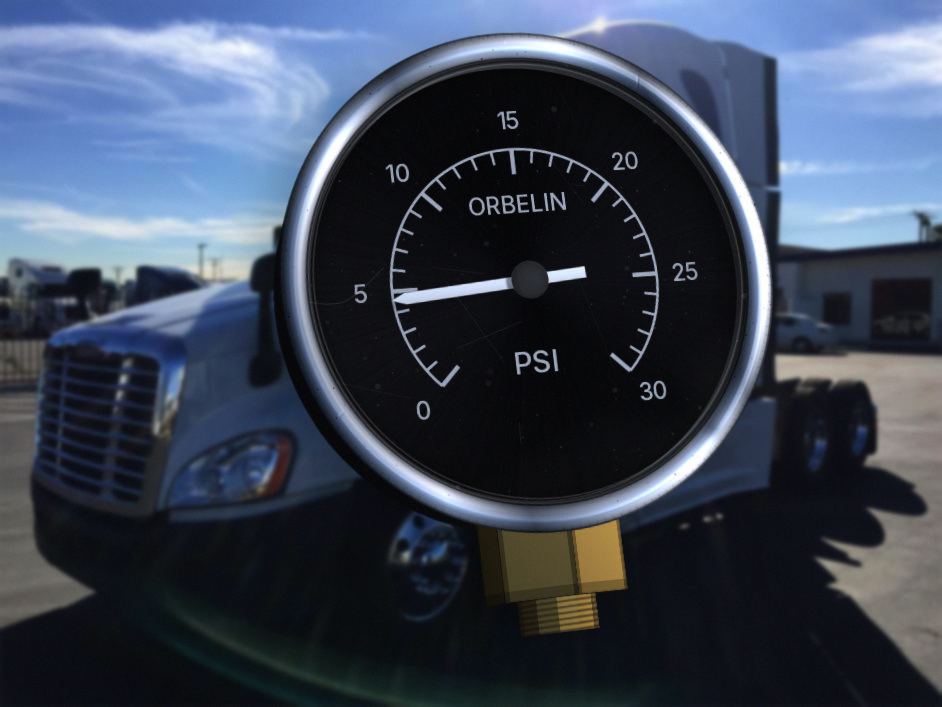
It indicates 4.5 psi
